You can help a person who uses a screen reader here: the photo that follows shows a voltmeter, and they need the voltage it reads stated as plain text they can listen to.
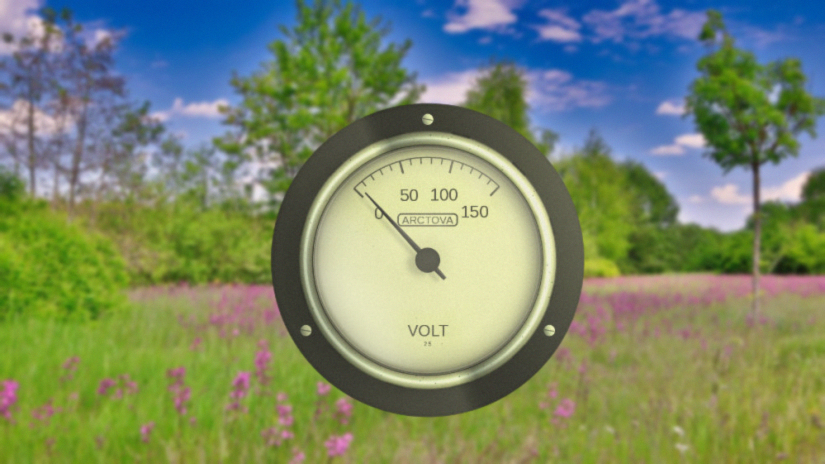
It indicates 5 V
